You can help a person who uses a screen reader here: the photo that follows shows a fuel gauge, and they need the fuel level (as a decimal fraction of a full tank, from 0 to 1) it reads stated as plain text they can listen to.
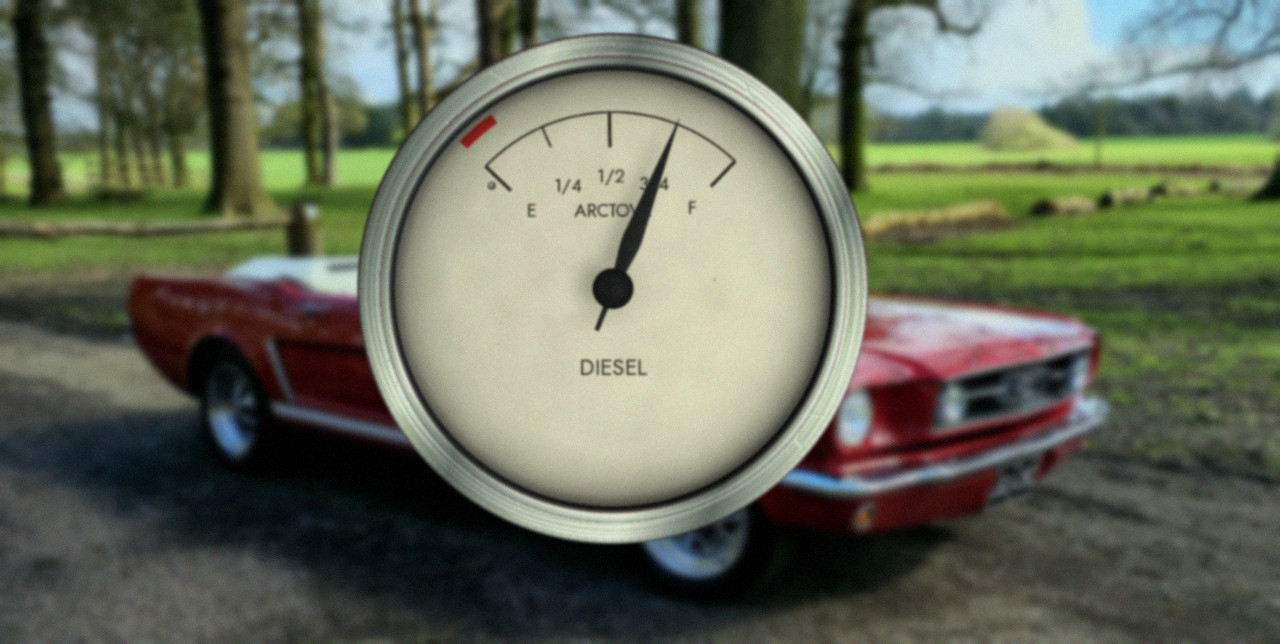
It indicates 0.75
